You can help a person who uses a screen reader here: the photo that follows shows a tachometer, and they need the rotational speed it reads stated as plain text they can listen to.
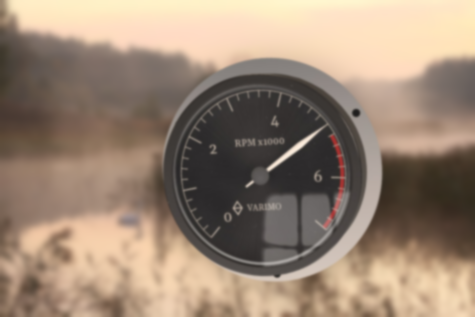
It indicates 5000 rpm
